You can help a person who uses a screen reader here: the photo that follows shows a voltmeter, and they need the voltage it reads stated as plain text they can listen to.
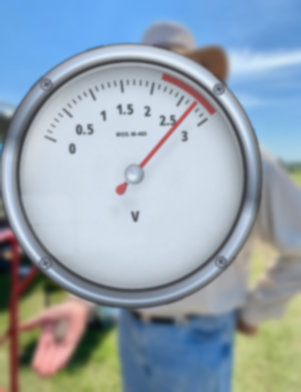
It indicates 2.7 V
